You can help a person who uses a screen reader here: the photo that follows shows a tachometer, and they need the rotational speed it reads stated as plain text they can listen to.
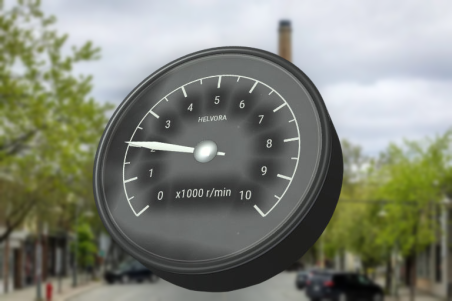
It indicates 2000 rpm
